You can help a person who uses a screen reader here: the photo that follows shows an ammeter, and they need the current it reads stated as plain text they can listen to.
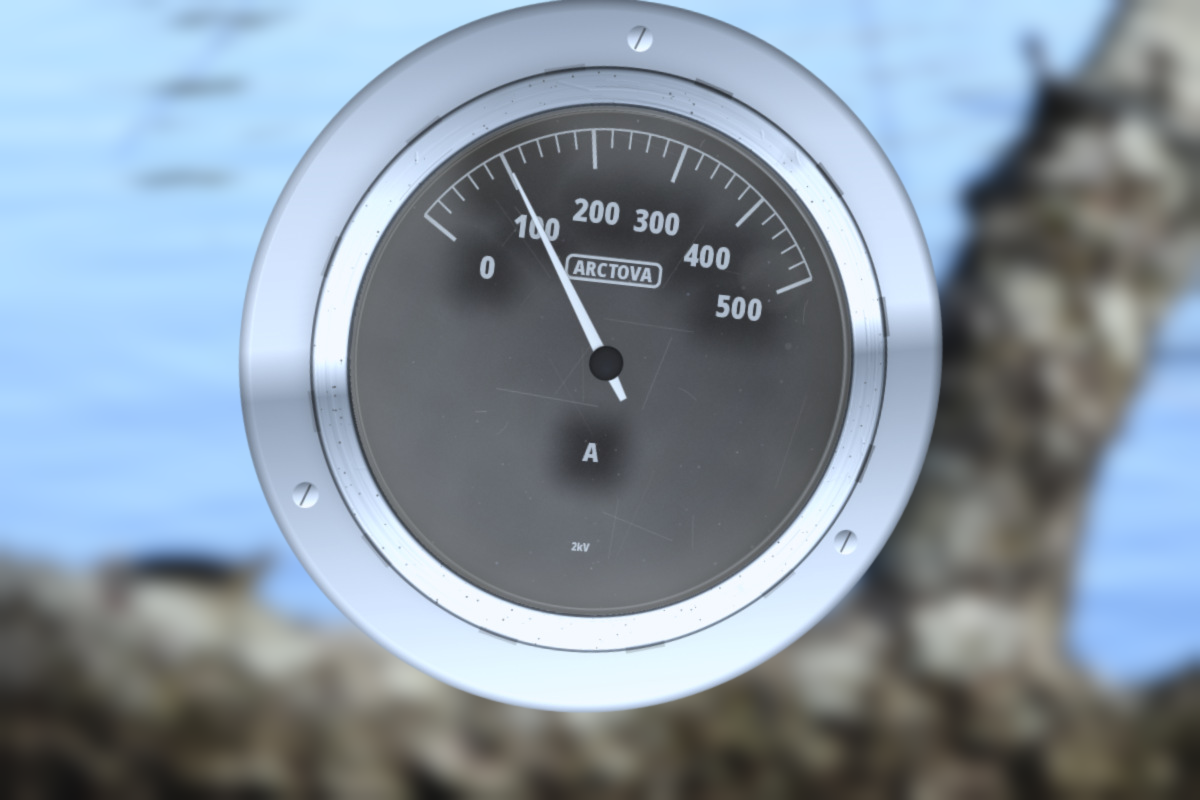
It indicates 100 A
